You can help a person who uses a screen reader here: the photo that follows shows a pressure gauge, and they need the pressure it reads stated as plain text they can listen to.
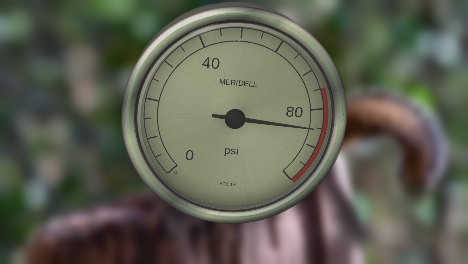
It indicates 85 psi
